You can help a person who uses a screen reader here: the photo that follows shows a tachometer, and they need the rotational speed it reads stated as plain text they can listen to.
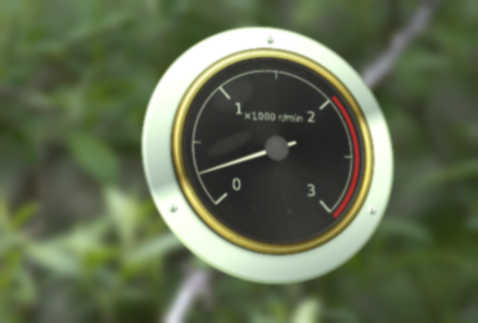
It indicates 250 rpm
